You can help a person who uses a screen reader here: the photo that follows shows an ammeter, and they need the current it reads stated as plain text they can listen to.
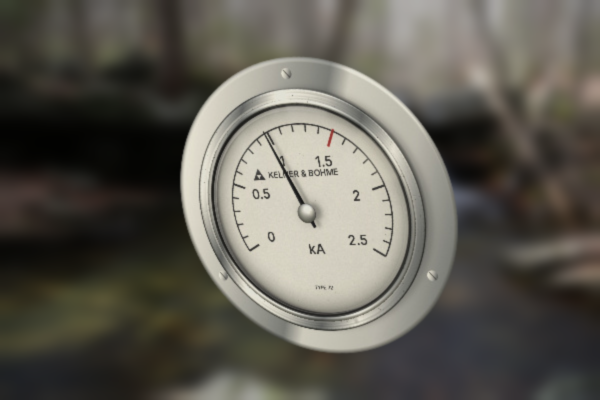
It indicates 1 kA
